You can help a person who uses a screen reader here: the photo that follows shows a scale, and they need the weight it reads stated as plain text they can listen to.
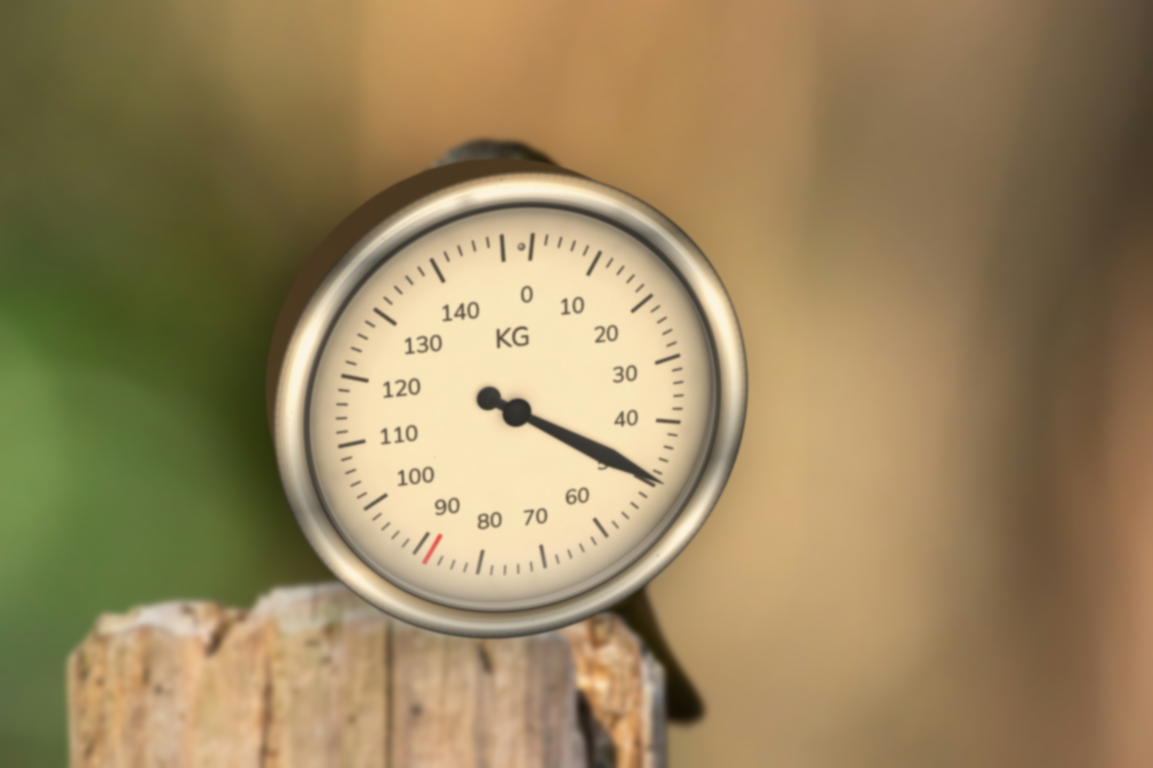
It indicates 49 kg
